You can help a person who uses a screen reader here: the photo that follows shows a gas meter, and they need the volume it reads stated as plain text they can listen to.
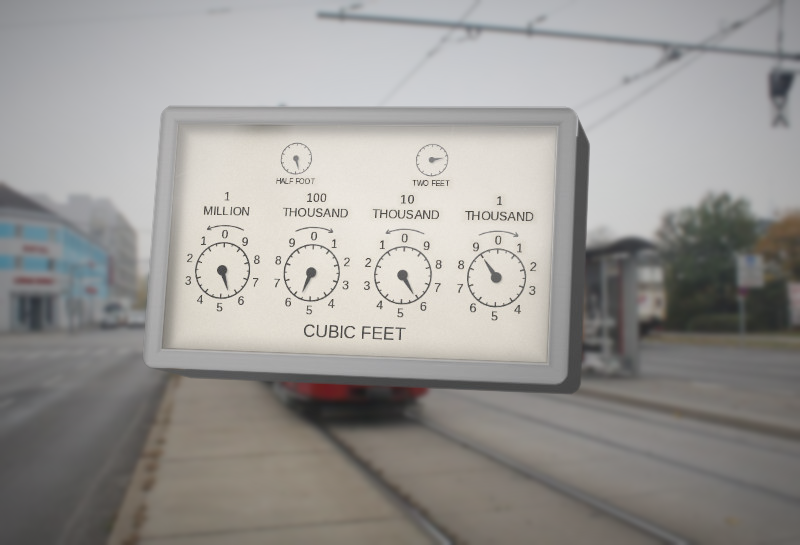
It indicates 555900 ft³
